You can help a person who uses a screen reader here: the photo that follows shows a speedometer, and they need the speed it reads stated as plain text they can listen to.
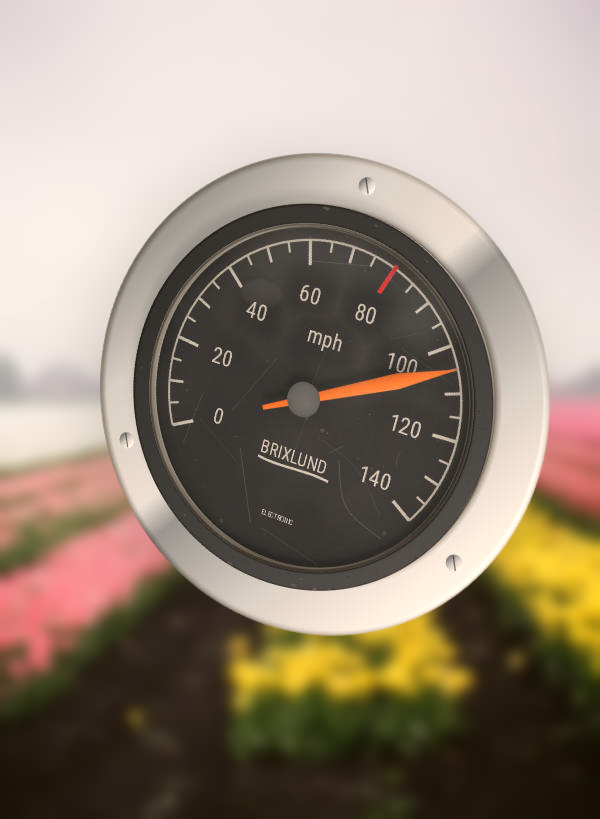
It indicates 105 mph
